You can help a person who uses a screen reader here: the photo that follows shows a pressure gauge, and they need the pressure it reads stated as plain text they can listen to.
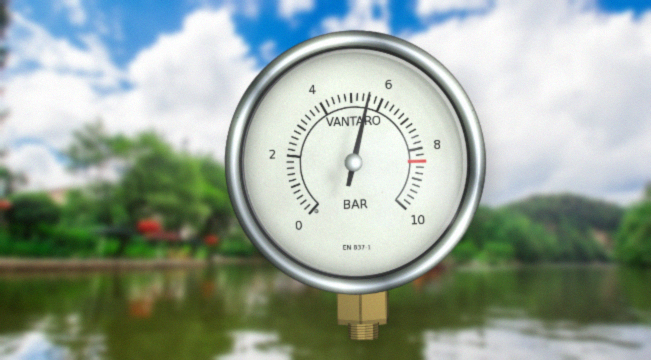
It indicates 5.6 bar
